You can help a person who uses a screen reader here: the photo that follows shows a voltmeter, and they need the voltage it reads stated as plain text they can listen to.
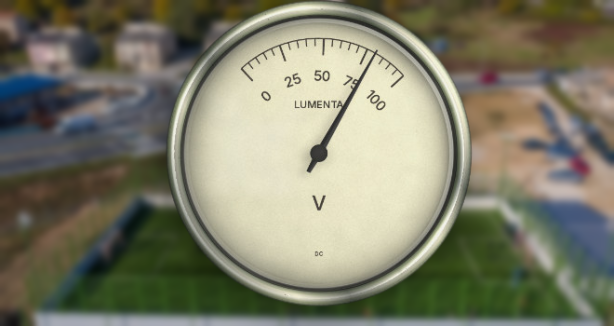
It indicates 80 V
